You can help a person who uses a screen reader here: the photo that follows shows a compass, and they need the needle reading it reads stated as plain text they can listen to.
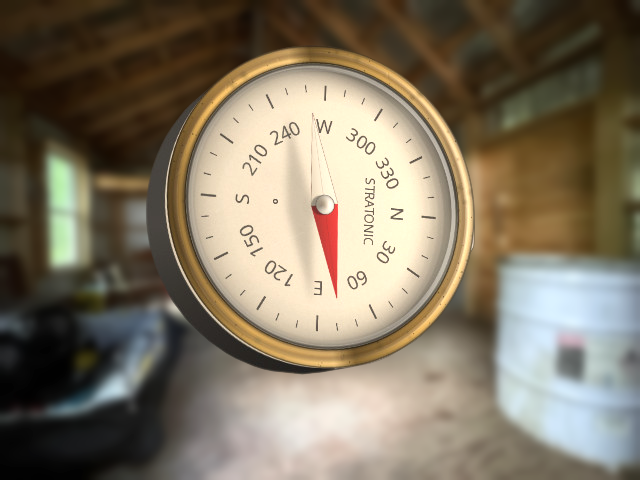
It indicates 80 °
